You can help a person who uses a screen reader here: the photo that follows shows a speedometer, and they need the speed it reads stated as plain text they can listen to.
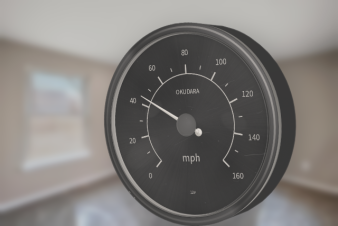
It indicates 45 mph
